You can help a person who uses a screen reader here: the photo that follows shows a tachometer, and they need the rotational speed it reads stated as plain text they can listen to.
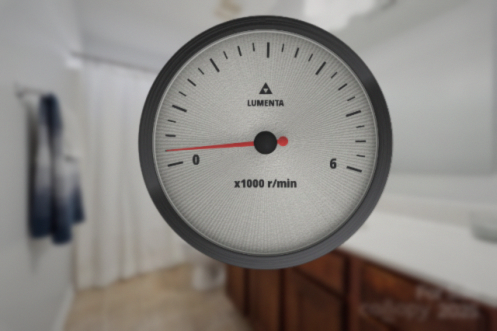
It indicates 250 rpm
